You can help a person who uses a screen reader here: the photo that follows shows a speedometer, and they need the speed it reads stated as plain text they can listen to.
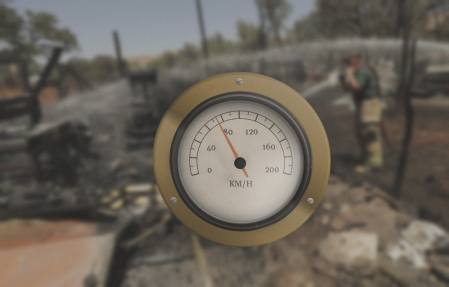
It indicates 75 km/h
